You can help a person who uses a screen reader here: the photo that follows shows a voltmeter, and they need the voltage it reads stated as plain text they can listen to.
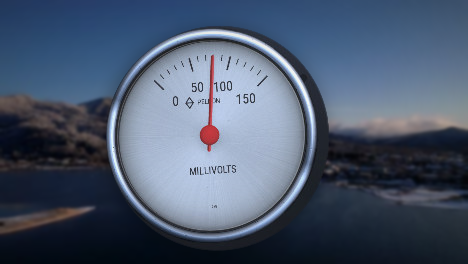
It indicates 80 mV
